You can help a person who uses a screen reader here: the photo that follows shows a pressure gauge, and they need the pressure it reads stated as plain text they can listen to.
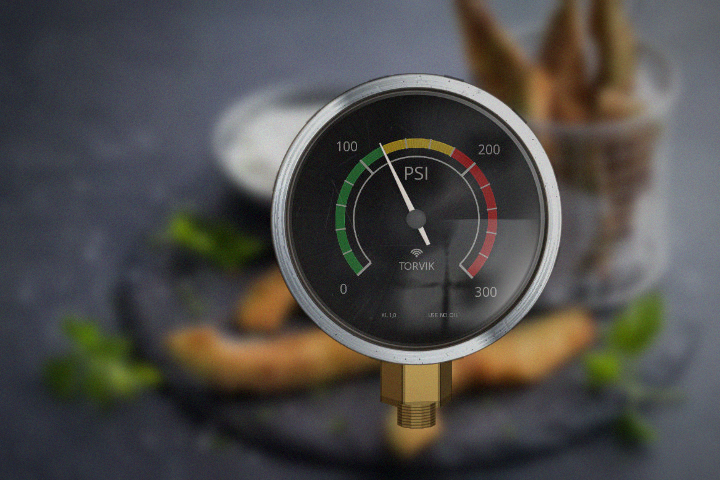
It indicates 120 psi
